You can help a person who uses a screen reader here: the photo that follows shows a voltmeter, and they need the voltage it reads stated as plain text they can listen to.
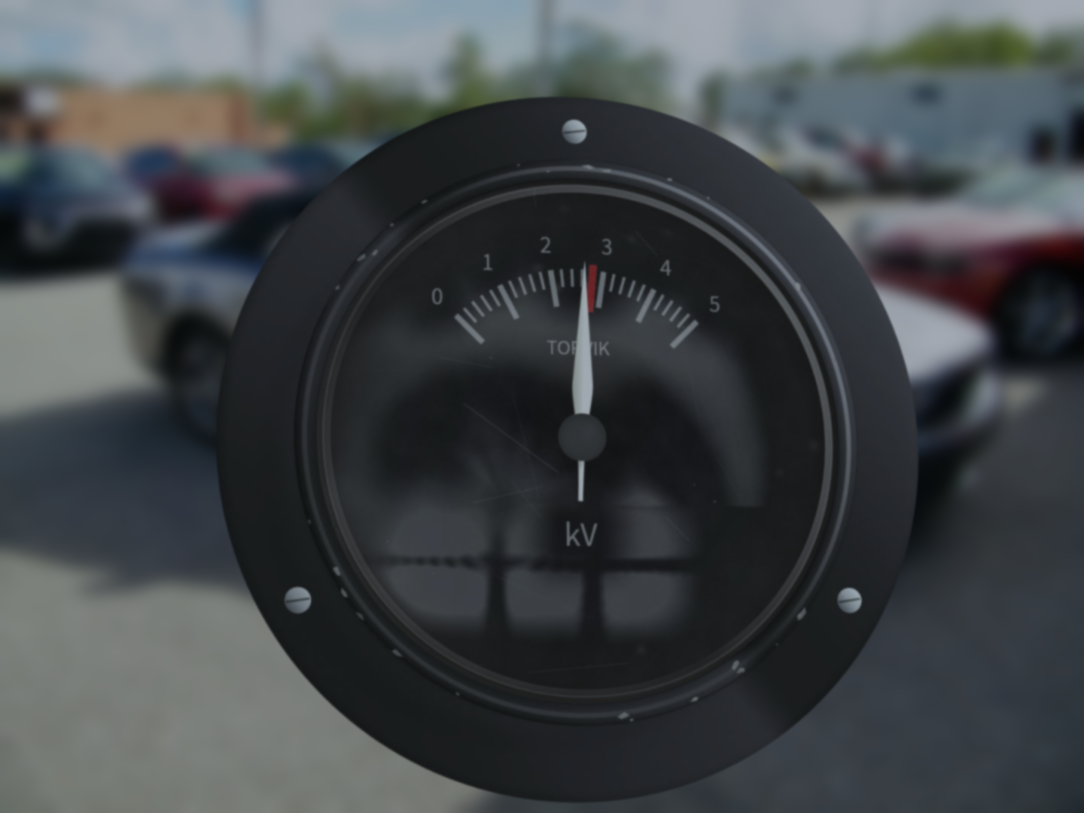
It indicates 2.6 kV
